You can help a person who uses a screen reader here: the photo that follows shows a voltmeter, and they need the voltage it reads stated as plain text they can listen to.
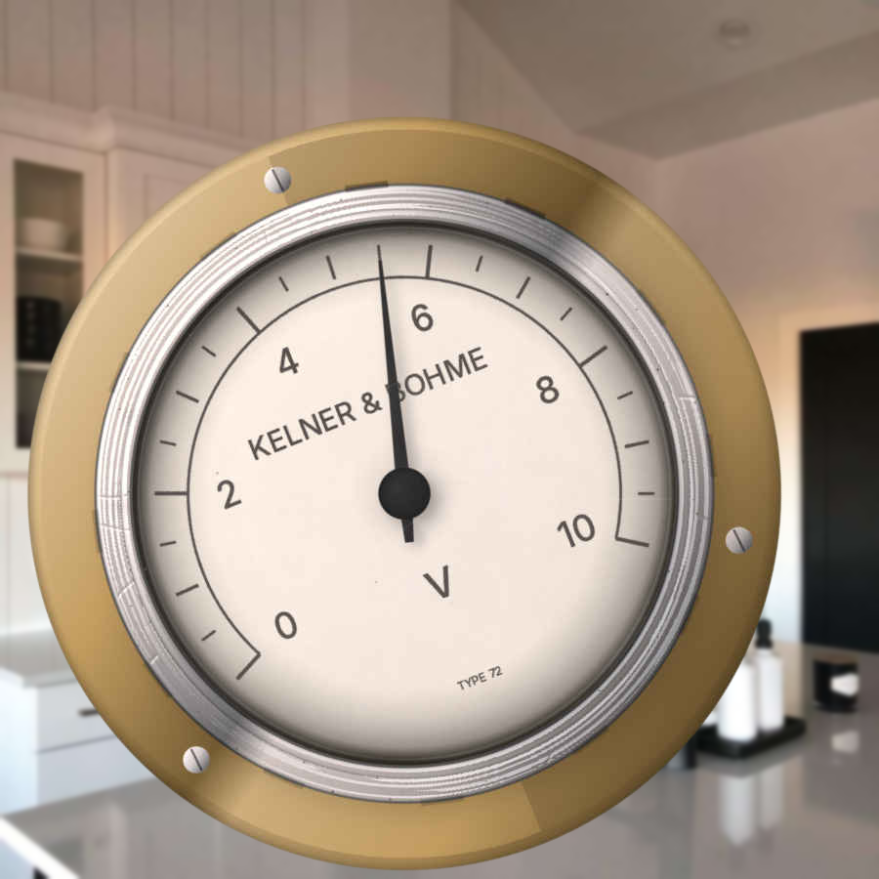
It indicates 5.5 V
